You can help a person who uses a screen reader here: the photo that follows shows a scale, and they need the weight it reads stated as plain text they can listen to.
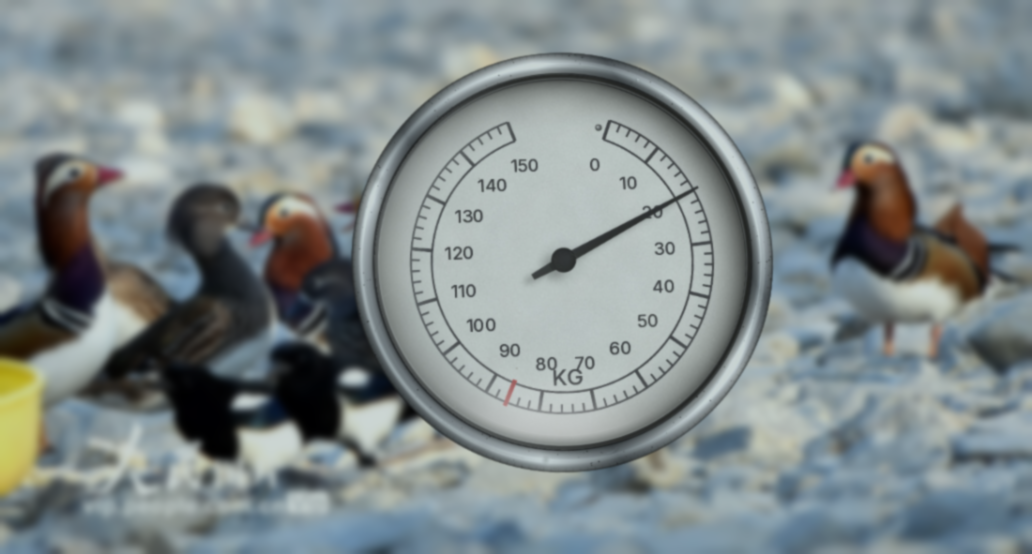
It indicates 20 kg
